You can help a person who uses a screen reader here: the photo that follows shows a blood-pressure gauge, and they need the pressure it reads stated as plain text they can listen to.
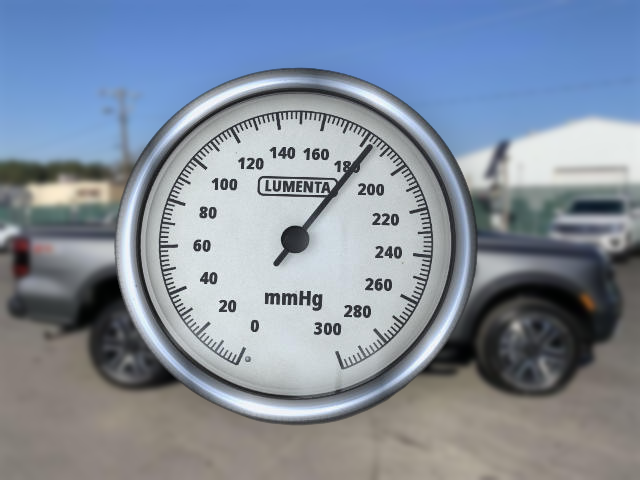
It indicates 184 mmHg
